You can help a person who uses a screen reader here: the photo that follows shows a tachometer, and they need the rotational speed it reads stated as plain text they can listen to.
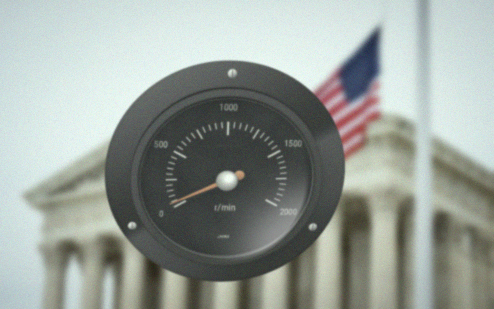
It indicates 50 rpm
